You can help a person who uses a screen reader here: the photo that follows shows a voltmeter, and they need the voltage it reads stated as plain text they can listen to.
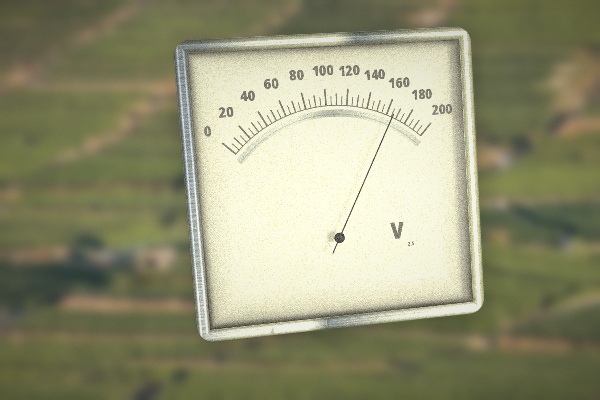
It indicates 165 V
